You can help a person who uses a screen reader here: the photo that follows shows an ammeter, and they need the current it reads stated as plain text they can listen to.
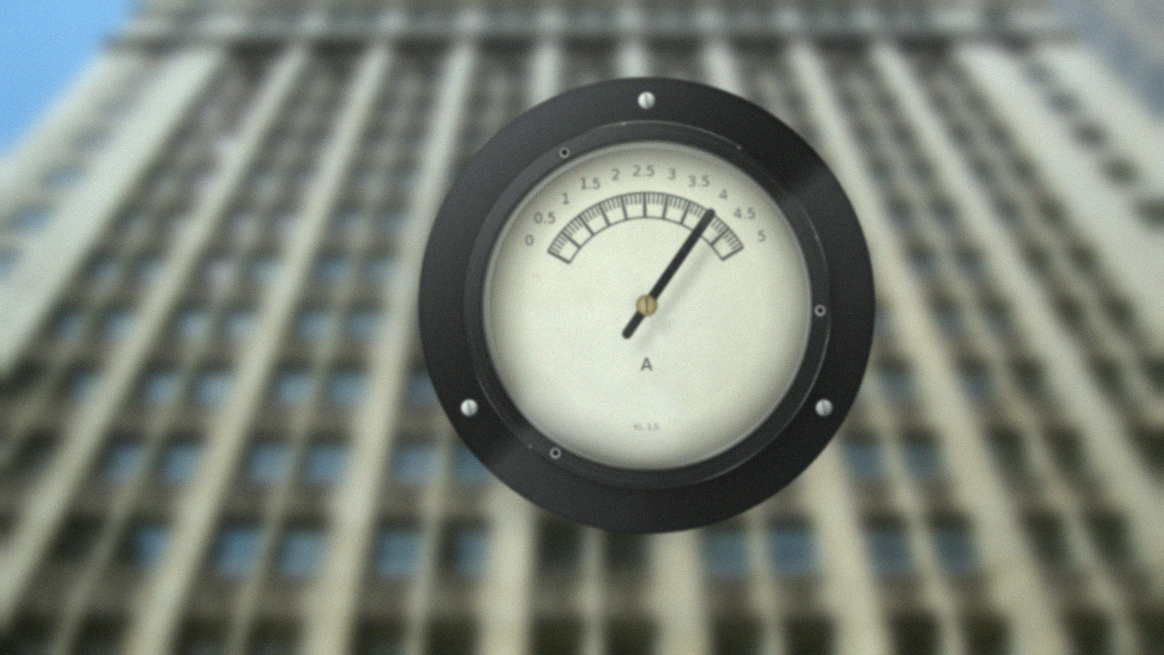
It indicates 4 A
